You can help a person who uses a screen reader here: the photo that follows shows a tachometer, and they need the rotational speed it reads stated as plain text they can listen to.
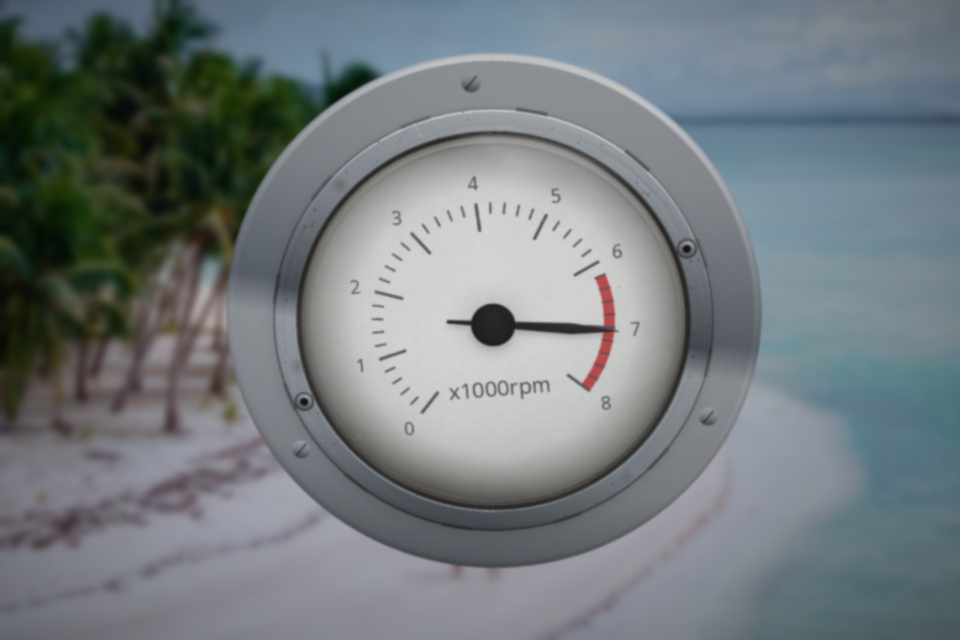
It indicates 7000 rpm
